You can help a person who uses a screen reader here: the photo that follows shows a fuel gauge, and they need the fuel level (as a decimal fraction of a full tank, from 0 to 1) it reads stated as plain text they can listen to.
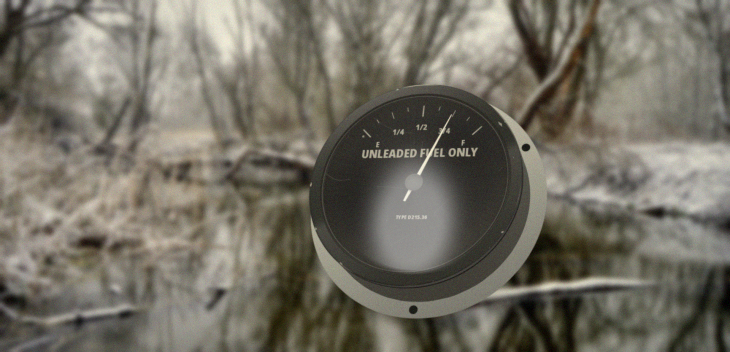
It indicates 0.75
